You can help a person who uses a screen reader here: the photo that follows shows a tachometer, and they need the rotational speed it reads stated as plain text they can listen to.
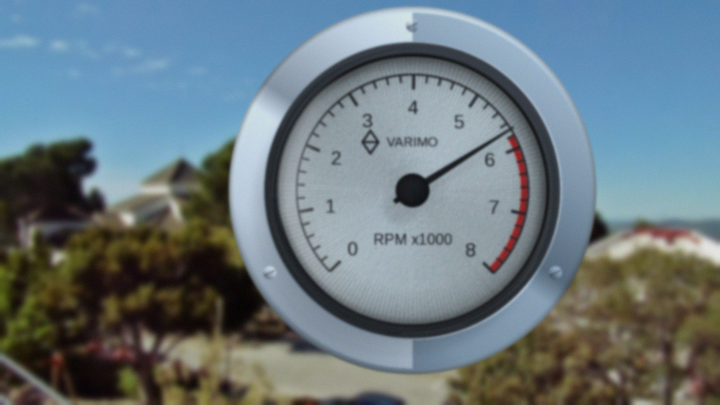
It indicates 5700 rpm
